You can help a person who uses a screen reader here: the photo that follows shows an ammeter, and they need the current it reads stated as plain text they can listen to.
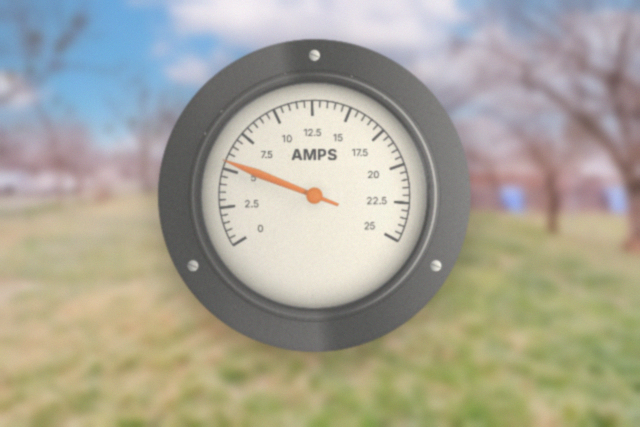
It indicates 5.5 A
